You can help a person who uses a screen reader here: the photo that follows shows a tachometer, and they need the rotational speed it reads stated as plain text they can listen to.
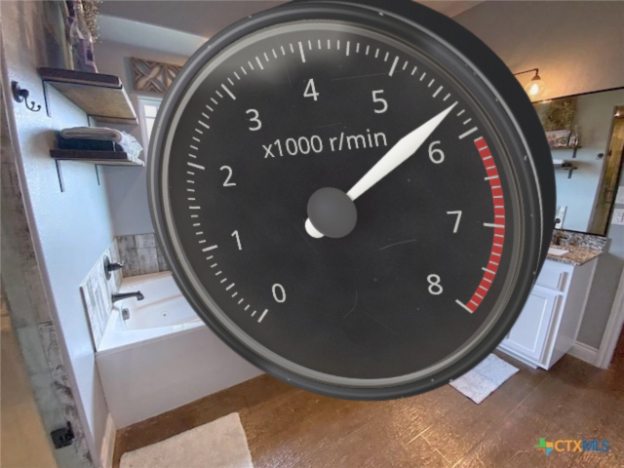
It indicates 5700 rpm
